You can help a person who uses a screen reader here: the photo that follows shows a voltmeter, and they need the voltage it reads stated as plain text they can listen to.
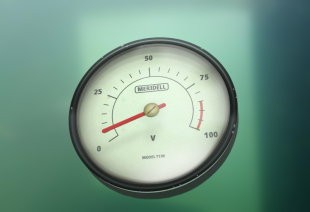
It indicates 5 V
